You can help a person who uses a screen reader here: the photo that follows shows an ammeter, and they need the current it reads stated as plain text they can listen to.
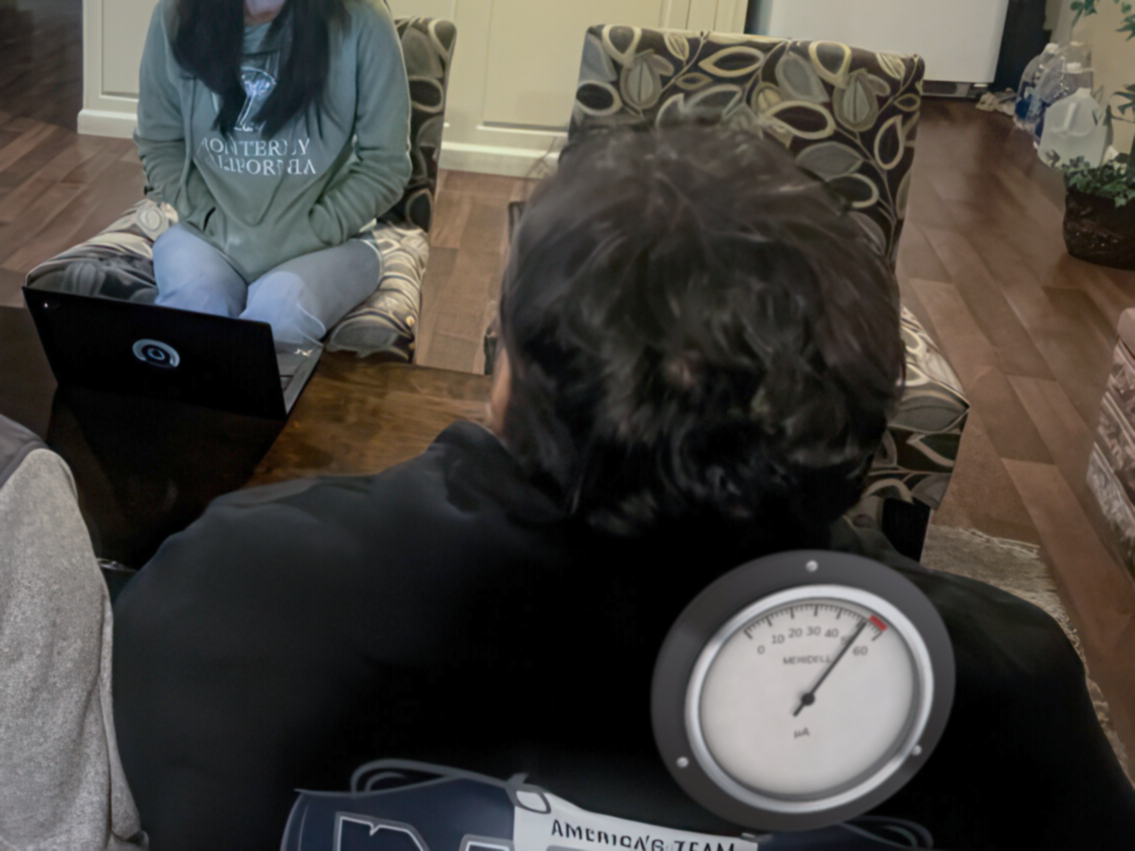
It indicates 50 µA
